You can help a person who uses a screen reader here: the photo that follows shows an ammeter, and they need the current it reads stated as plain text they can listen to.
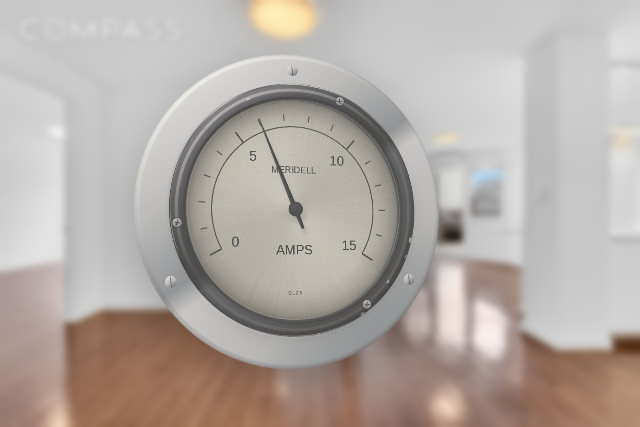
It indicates 6 A
